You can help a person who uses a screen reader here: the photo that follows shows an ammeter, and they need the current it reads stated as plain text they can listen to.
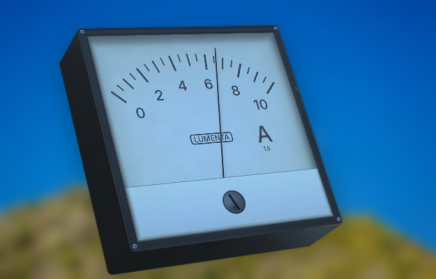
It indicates 6.5 A
